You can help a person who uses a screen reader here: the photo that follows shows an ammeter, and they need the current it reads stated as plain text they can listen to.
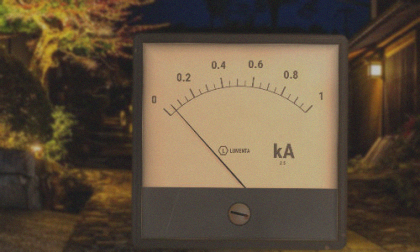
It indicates 0.05 kA
